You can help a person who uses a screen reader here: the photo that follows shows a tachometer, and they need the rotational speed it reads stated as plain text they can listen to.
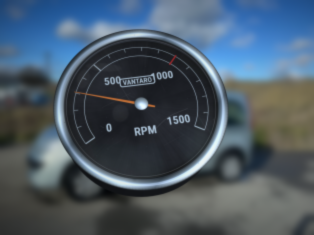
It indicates 300 rpm
